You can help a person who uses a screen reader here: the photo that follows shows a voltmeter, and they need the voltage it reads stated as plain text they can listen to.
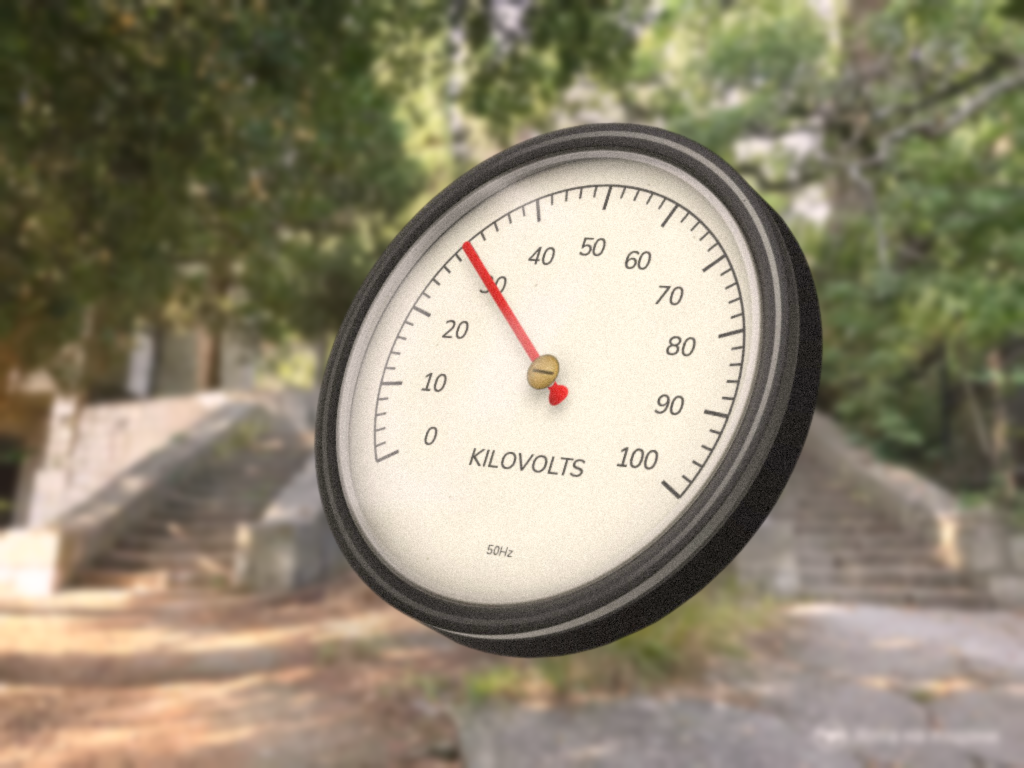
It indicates 30 kV
